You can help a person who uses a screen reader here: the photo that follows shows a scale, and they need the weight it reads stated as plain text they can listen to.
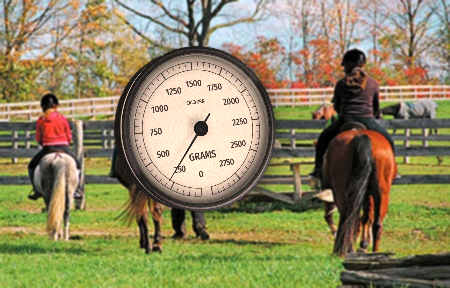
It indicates 300 g
